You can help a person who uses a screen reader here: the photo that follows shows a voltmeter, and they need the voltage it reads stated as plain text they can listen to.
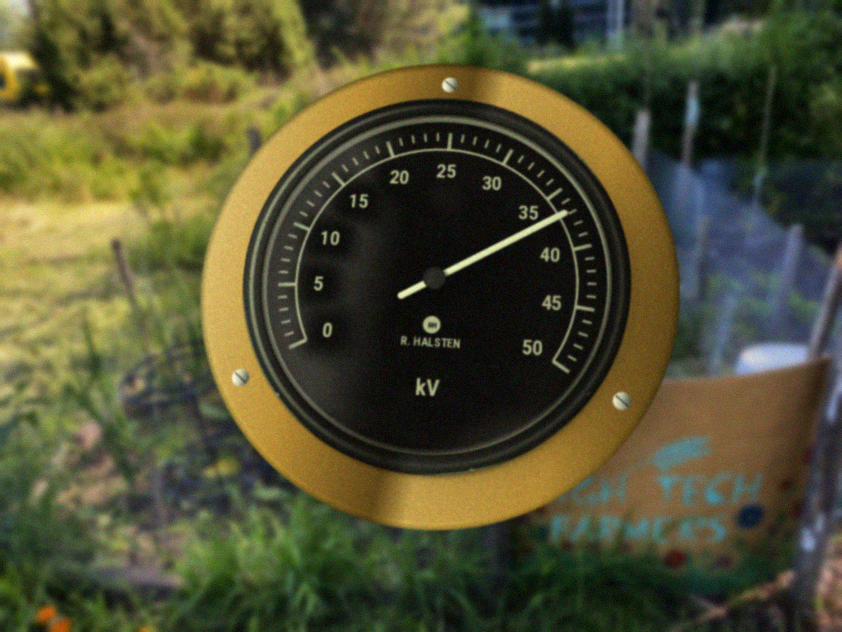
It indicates 37 kV
